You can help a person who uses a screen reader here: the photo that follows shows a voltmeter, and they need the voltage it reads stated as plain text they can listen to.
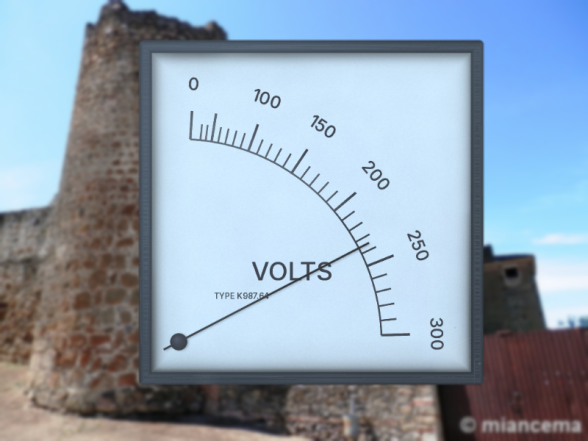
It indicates 235 V
